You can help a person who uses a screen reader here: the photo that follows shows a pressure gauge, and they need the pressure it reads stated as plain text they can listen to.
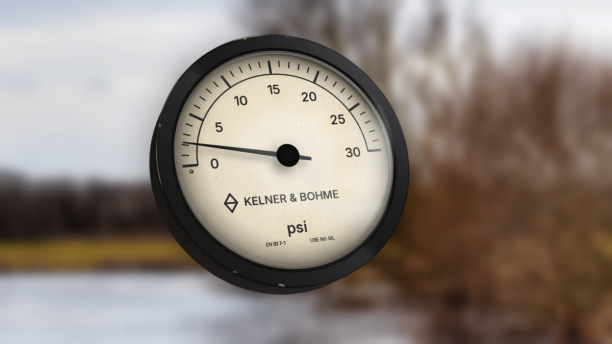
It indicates 2 psi
